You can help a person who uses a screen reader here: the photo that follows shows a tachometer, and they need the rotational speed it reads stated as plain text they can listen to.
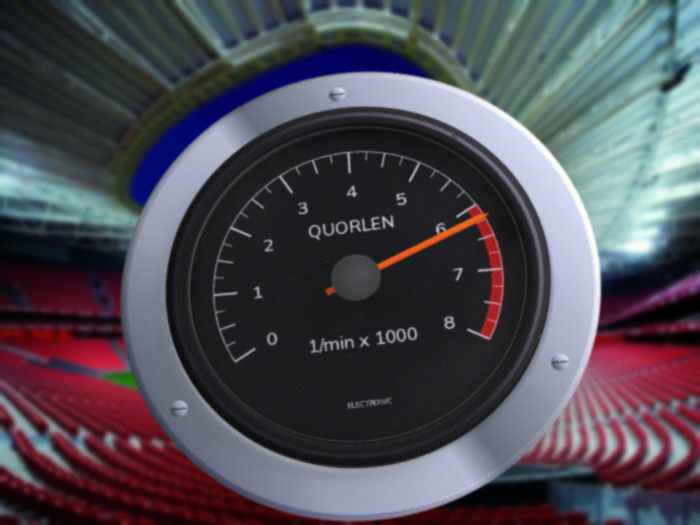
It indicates 6250 rpm
